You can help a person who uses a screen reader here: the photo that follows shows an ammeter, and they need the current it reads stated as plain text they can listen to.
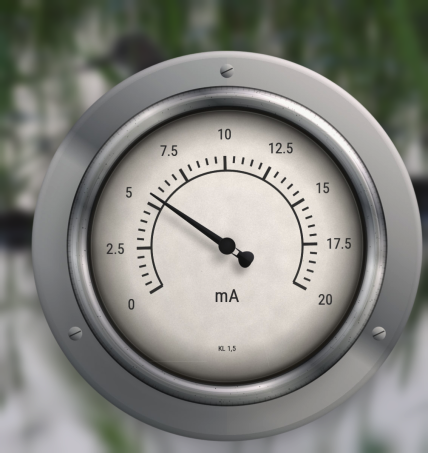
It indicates 5.5 mA
